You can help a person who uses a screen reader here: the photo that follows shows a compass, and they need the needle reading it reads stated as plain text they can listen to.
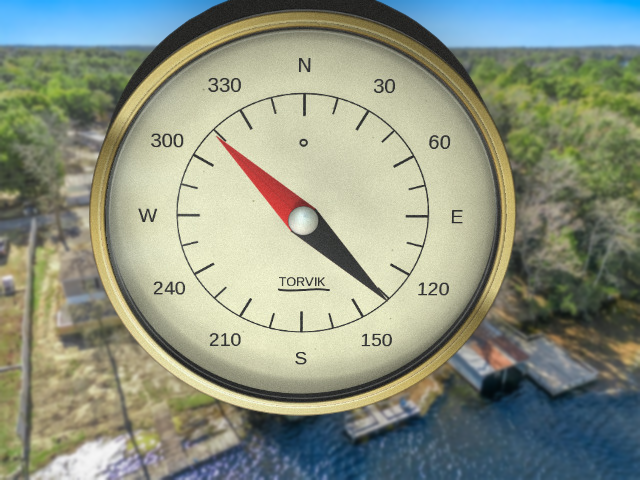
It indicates 315 °
